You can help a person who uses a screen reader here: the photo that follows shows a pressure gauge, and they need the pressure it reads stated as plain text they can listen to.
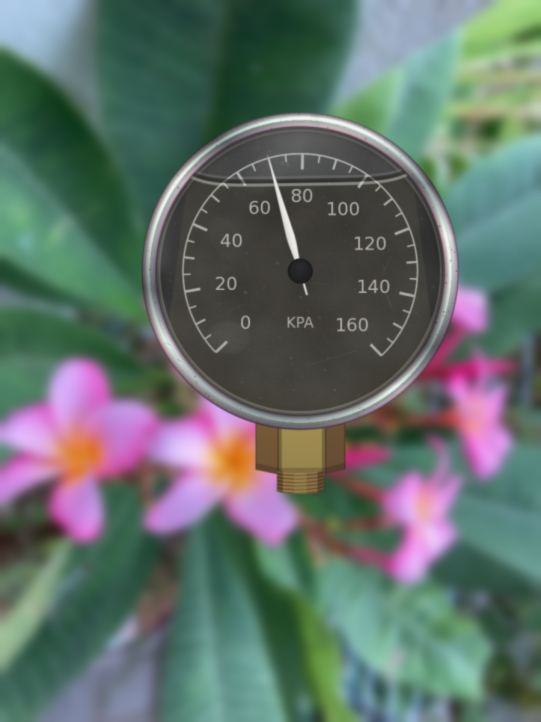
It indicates 70 kPa
